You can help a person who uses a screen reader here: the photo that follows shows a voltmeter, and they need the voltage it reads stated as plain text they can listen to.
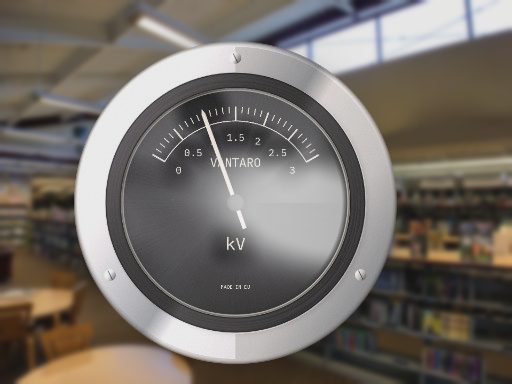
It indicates 1 kV
